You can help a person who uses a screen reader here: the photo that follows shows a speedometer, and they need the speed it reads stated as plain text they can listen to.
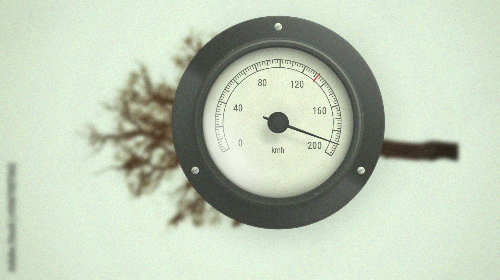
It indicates 190 km/h
